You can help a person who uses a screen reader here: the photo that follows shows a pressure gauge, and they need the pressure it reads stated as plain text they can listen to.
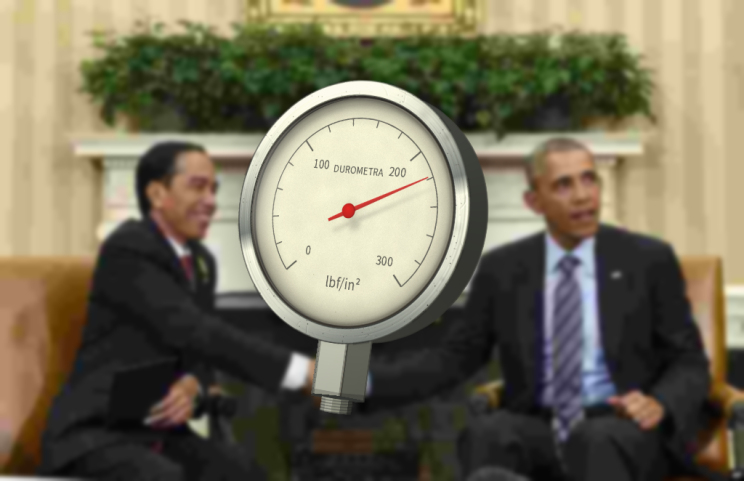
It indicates 220 psi
